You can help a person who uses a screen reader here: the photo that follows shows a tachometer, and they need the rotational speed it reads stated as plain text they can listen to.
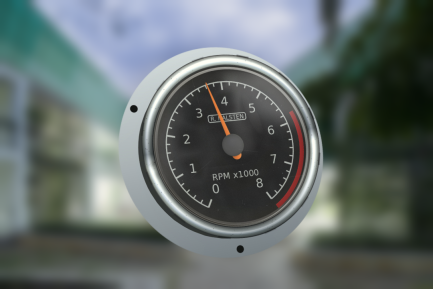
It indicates 3600 rpm
